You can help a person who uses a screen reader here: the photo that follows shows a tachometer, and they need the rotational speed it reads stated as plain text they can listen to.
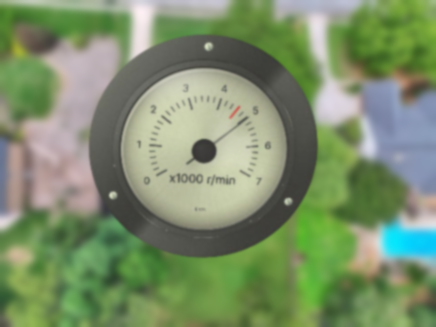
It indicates 5000 rpm
